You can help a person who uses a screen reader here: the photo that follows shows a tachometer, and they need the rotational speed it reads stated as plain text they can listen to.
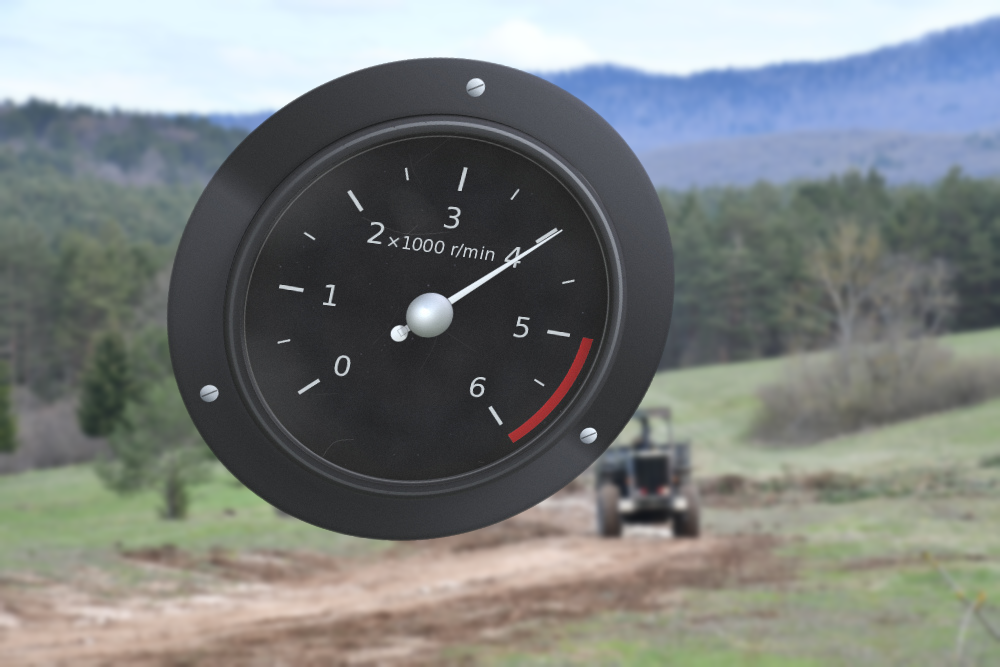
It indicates 4000 rpm
